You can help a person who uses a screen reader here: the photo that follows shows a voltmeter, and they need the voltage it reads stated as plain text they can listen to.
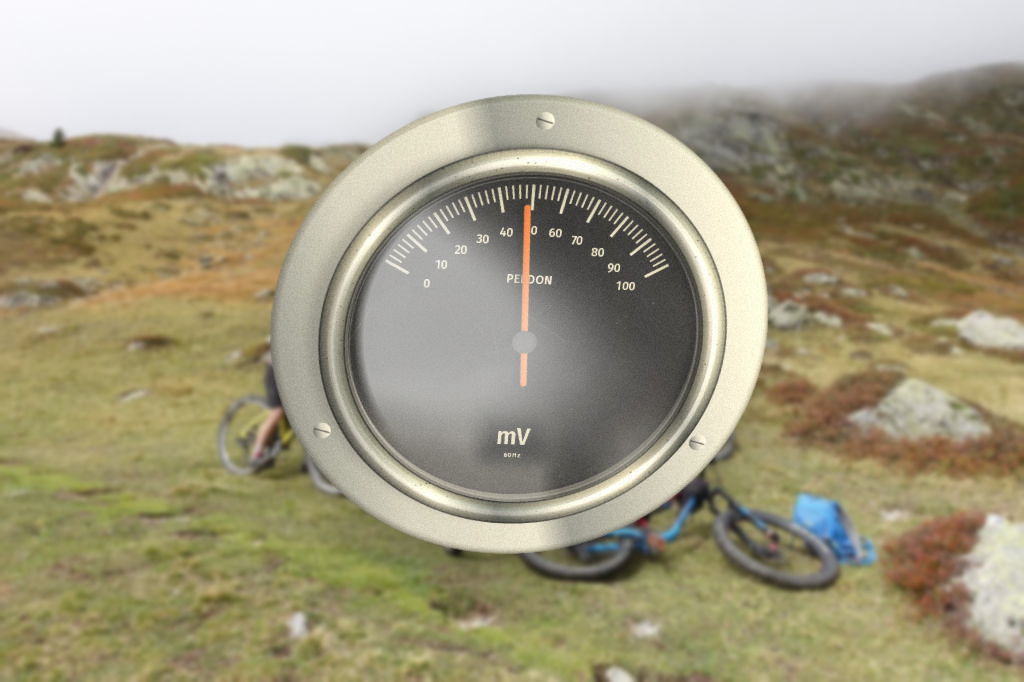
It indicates 48 mV
